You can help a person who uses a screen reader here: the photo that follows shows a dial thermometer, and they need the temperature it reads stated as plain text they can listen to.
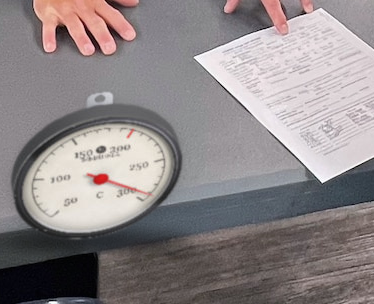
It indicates 290 °C
